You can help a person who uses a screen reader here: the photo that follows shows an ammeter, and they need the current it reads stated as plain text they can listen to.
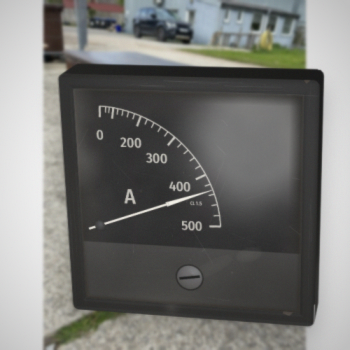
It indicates 430 A
